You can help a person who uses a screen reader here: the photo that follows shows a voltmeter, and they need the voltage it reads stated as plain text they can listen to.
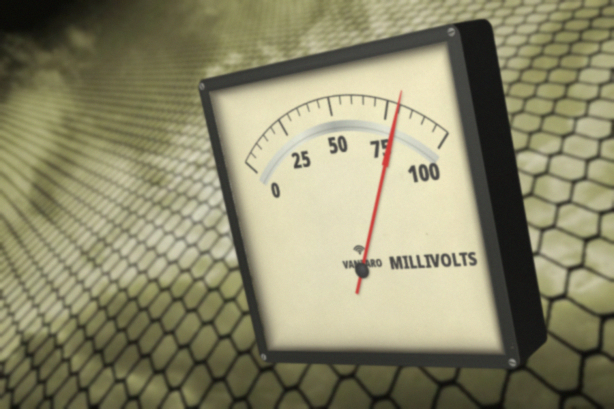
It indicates 80 mV
